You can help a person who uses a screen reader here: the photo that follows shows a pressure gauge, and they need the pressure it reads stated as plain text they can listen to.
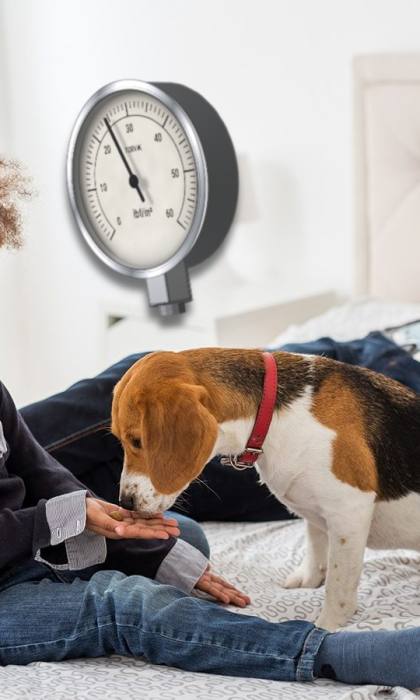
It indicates 25 psi
